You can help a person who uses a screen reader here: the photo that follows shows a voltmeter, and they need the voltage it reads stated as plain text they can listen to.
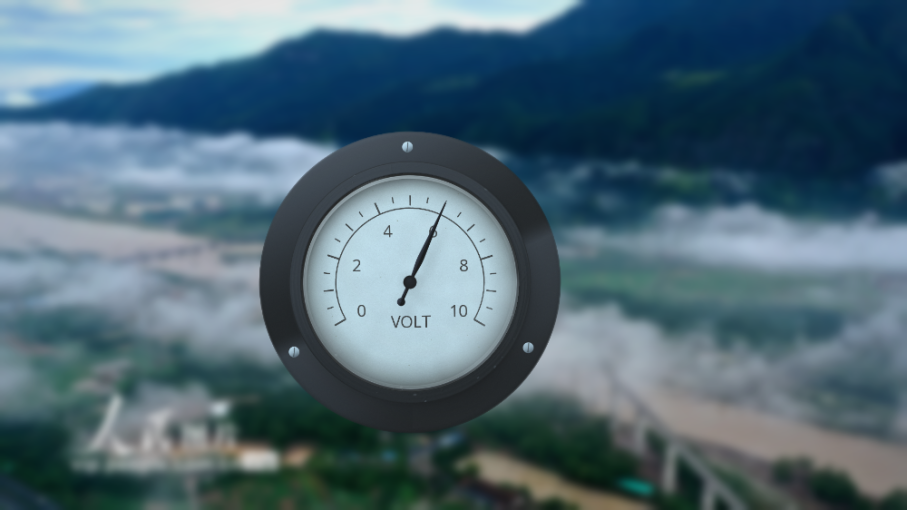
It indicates 6 V
